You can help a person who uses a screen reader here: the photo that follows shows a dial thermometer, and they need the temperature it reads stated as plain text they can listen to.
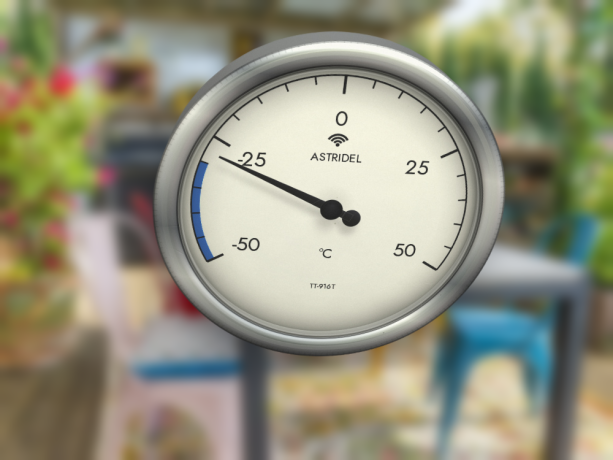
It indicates -27.5 °C
